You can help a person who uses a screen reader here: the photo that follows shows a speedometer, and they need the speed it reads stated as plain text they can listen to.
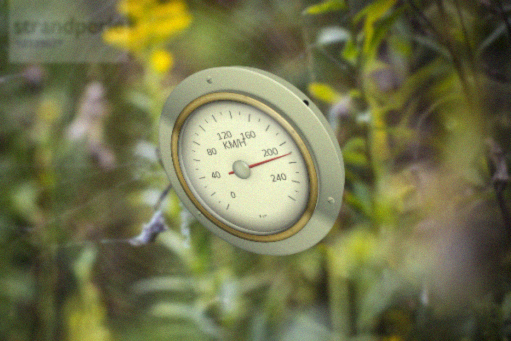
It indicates 210 km/h
